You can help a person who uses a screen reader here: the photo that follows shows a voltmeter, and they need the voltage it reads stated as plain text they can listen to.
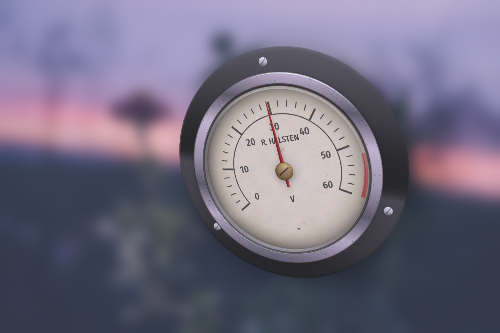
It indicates 30 V
